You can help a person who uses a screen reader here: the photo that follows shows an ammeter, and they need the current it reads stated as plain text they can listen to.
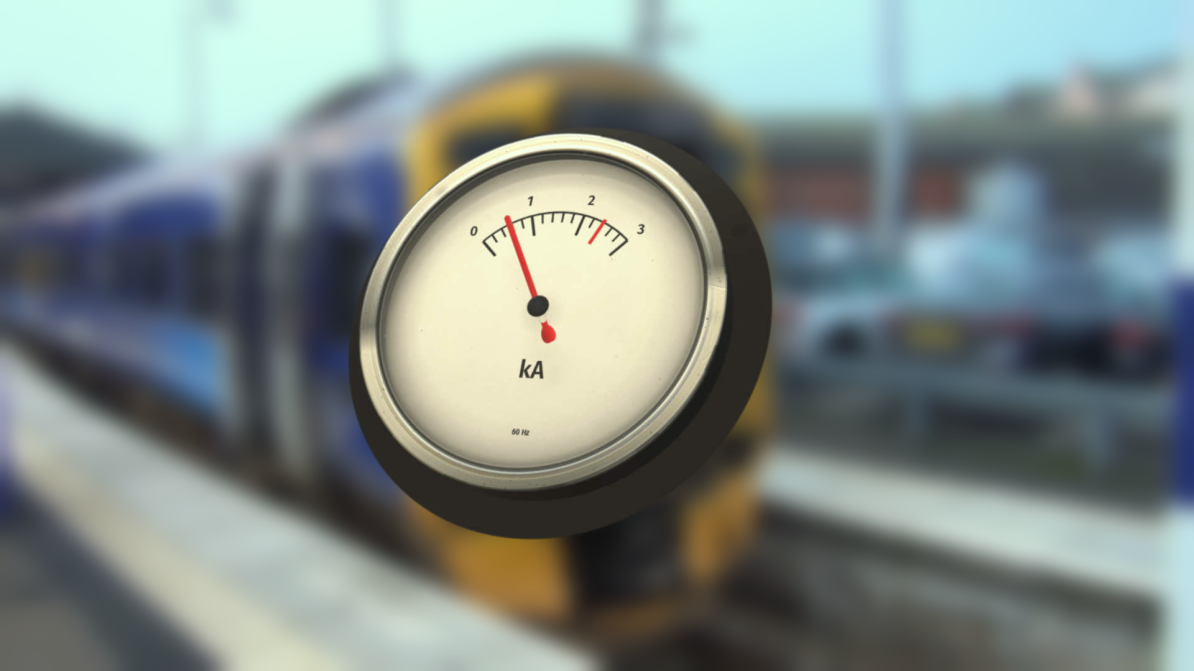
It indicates 0.6 kA
